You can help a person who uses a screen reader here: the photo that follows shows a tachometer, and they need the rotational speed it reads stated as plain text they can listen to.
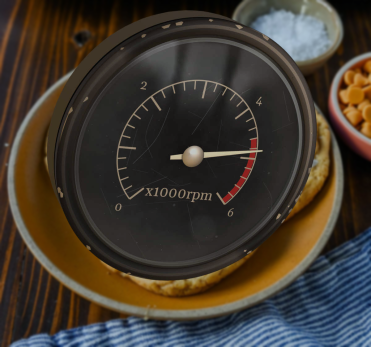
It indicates 4800 rpm
